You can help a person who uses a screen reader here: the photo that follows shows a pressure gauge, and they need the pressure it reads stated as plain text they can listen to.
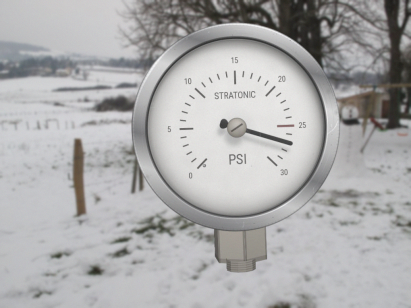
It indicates 27 psi
